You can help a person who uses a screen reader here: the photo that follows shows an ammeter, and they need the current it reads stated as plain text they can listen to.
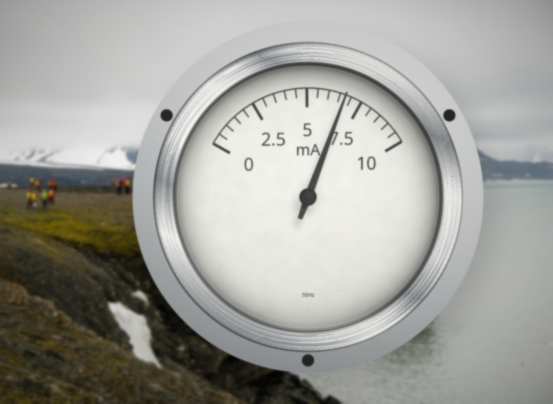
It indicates 6.75 mA
